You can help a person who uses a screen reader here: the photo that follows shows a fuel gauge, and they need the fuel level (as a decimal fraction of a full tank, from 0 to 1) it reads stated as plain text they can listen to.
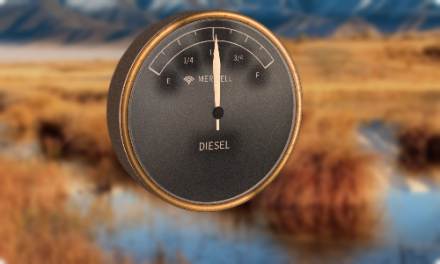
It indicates 0.5
